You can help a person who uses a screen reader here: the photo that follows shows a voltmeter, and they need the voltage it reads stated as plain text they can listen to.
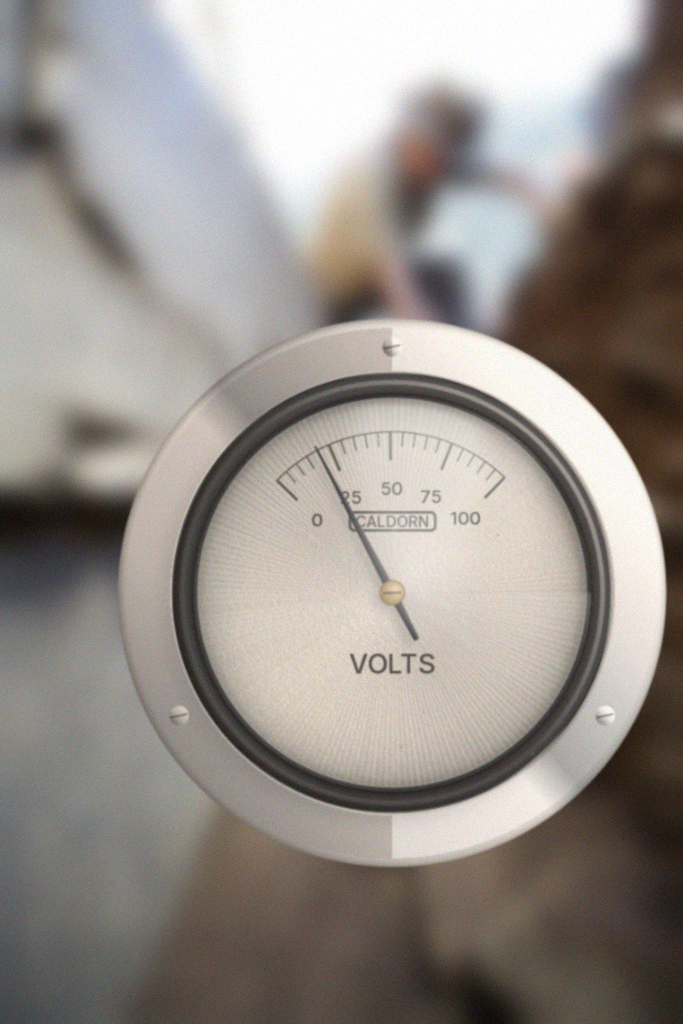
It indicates 20 V
